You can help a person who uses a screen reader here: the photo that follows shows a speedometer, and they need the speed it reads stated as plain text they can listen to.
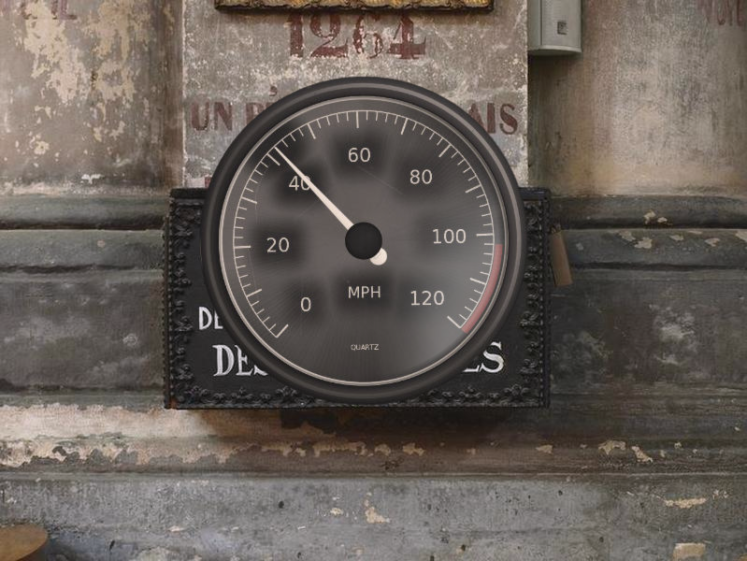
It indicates 42 mph
